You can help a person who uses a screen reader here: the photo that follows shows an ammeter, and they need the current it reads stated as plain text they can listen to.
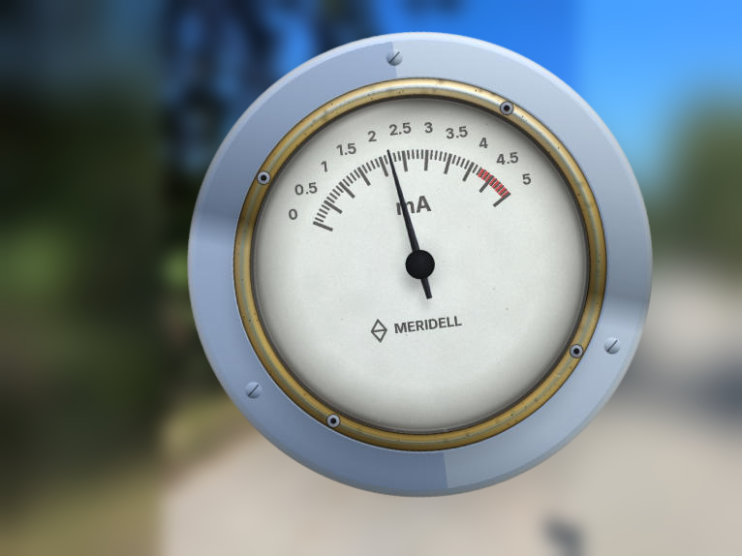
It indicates 2.2 mA
